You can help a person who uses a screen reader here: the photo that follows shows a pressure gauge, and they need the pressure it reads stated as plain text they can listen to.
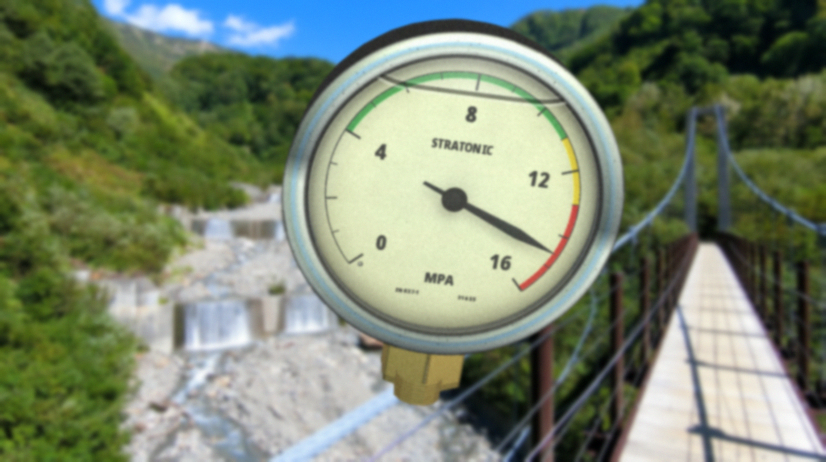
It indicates 14.5 MPa
